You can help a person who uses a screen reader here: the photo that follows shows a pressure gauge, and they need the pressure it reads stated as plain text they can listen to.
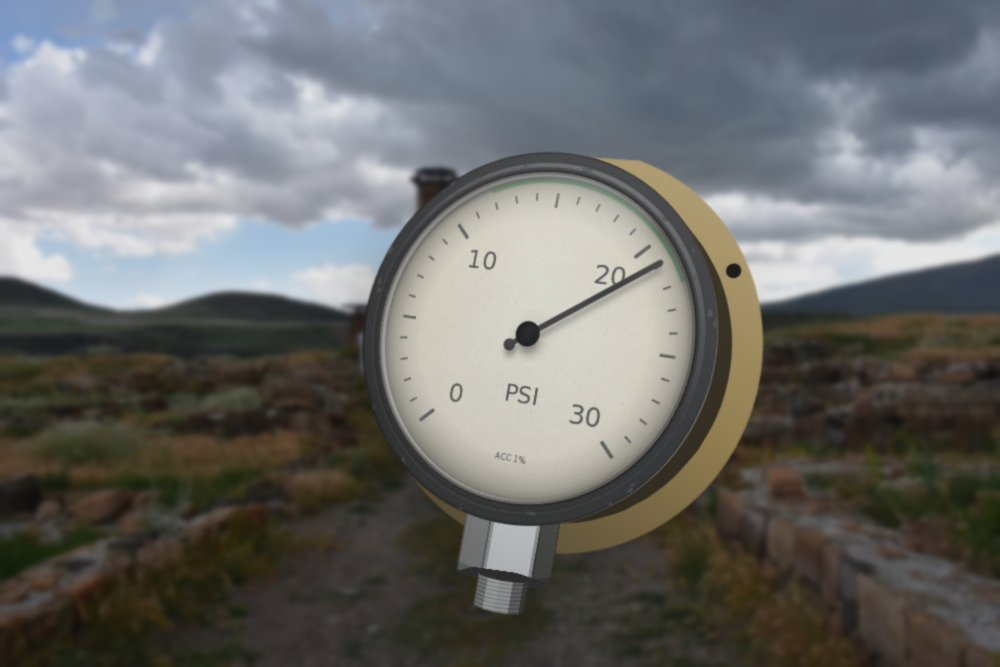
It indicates 21 psi
